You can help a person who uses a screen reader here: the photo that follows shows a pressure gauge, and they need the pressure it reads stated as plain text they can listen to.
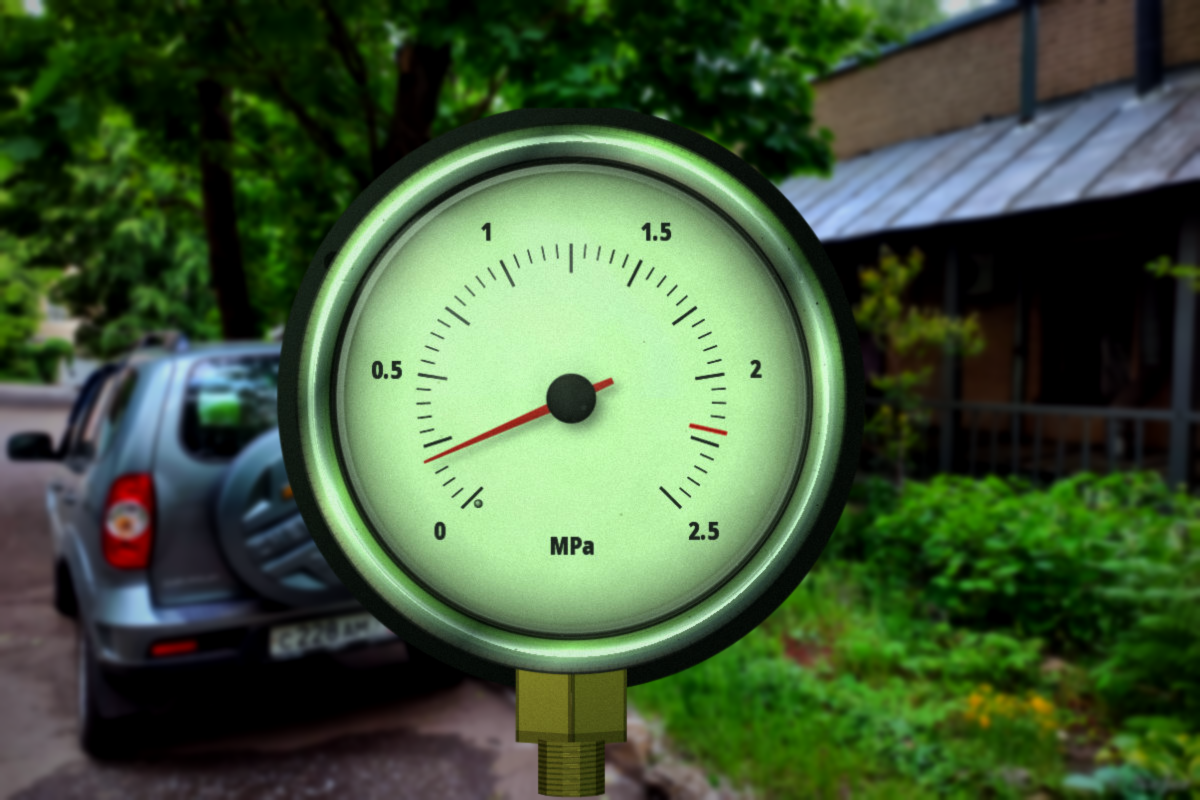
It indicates 0.2 MPa
